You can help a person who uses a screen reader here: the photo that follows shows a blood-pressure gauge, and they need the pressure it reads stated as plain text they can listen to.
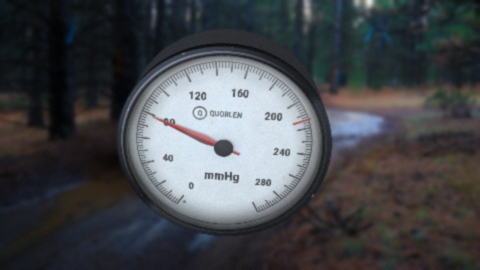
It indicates 80 mmHg
